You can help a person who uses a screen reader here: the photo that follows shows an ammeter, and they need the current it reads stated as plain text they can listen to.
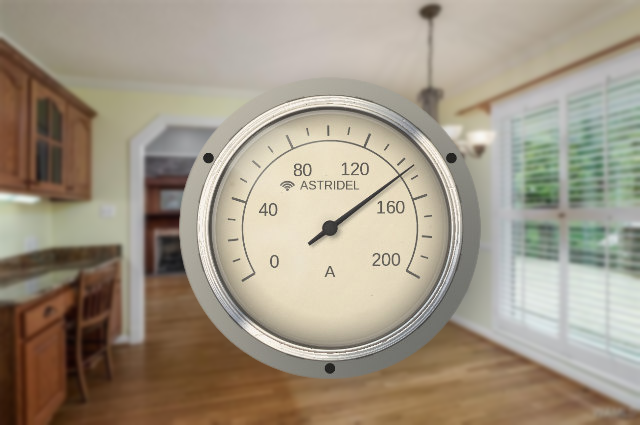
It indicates 145 A
